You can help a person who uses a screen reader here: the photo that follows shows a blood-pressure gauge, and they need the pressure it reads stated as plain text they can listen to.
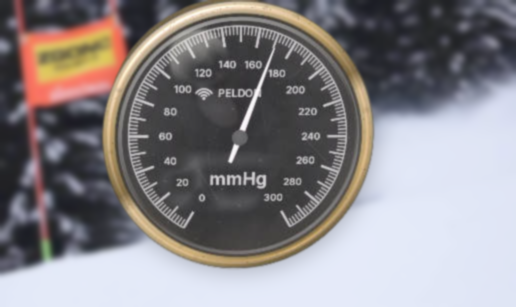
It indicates 170 mmHg
